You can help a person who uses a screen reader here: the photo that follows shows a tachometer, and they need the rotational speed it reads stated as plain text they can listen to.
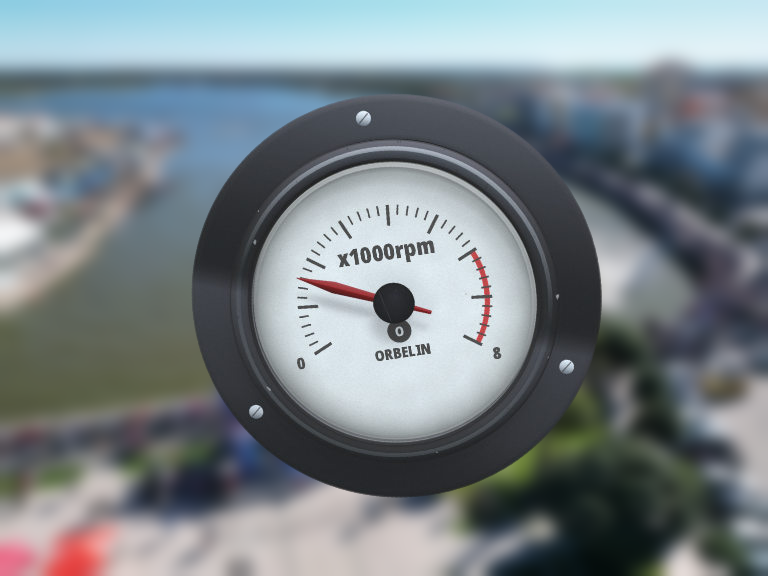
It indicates 1600 rpm
